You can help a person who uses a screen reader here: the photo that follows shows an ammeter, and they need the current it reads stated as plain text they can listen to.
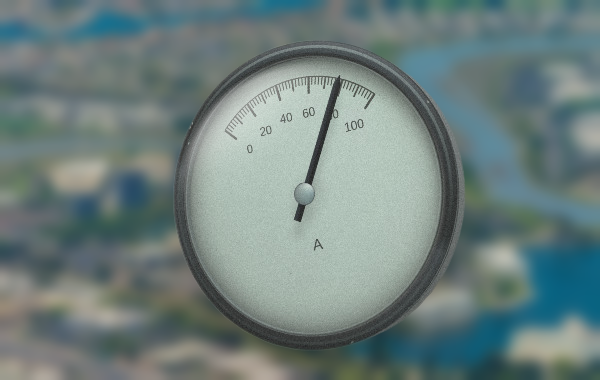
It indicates 80 A
